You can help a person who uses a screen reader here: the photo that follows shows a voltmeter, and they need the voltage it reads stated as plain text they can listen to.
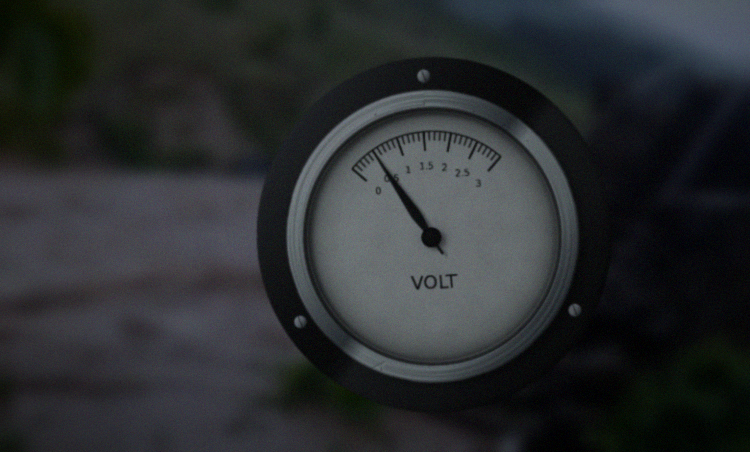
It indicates 0.5 V
